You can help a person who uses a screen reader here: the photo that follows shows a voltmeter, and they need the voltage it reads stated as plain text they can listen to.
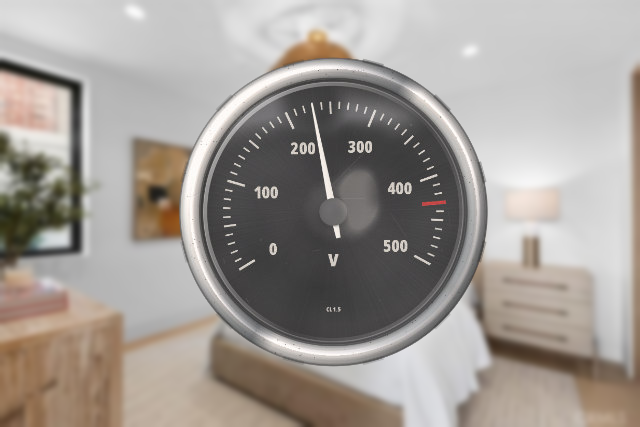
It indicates 230 V
